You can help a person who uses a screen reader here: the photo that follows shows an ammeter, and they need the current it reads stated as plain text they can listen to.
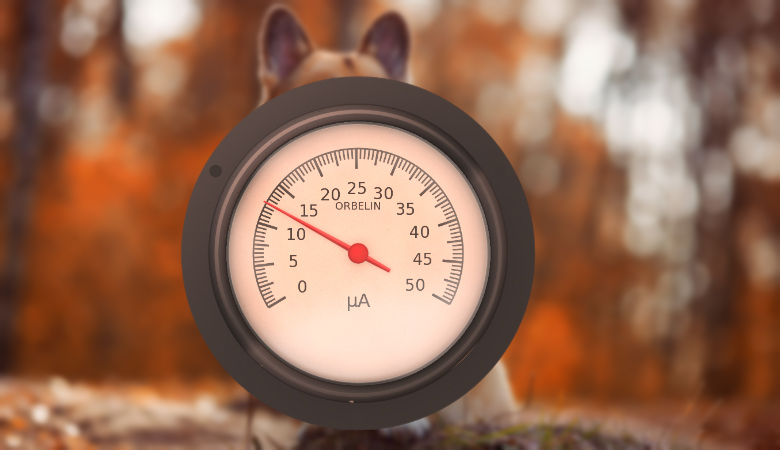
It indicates 12.5 µA
